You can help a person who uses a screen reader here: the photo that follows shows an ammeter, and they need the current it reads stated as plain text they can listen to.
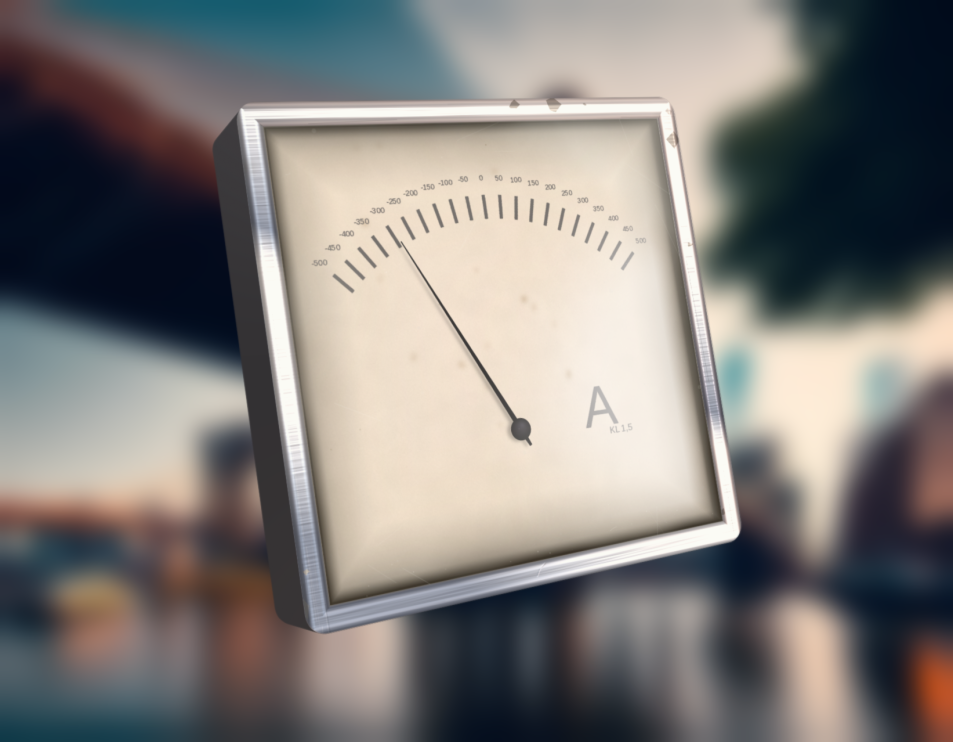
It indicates -300 A
